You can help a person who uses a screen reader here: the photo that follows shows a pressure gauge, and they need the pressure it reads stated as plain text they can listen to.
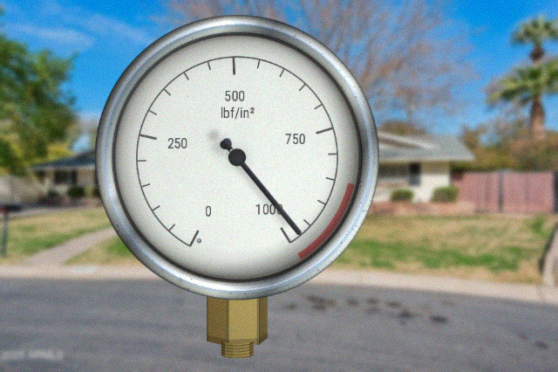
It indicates 975 psi
